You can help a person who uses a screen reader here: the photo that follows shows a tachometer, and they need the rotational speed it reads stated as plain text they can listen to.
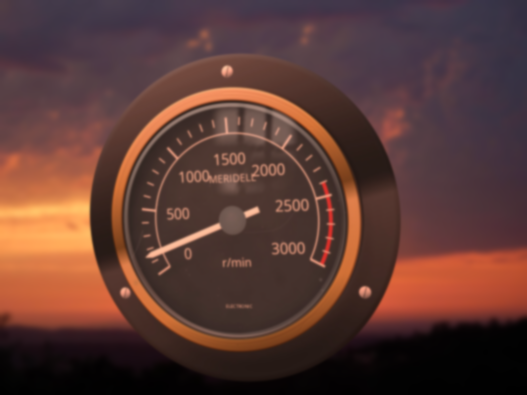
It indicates 150 rpm
